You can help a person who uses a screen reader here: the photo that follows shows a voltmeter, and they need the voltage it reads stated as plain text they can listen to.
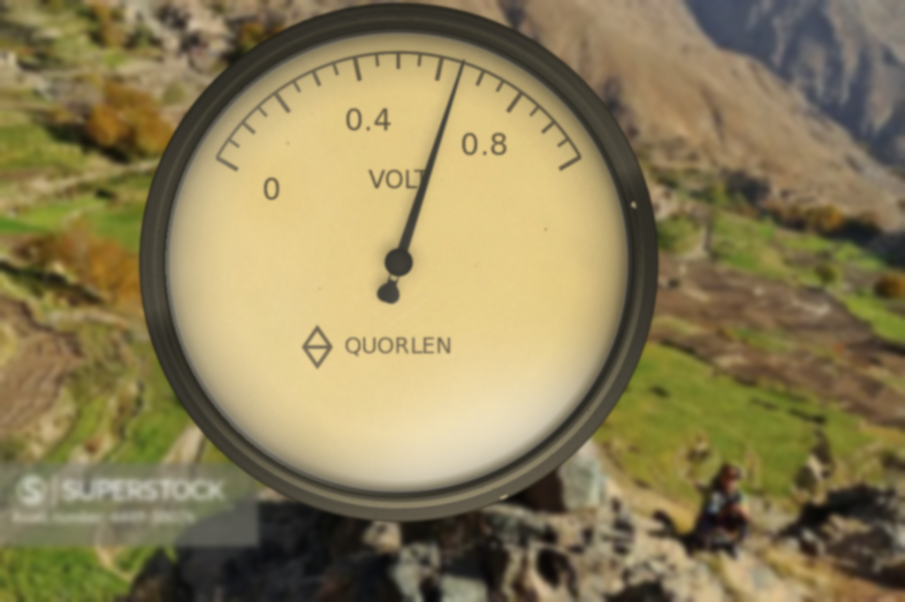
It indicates 0.65 V
